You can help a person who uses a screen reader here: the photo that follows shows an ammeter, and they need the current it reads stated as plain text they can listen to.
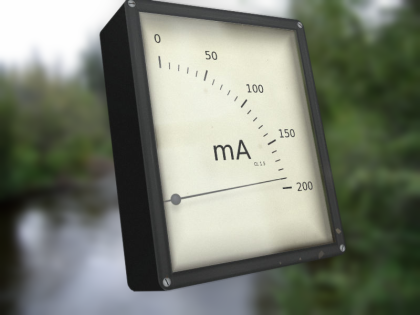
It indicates 190 mA
